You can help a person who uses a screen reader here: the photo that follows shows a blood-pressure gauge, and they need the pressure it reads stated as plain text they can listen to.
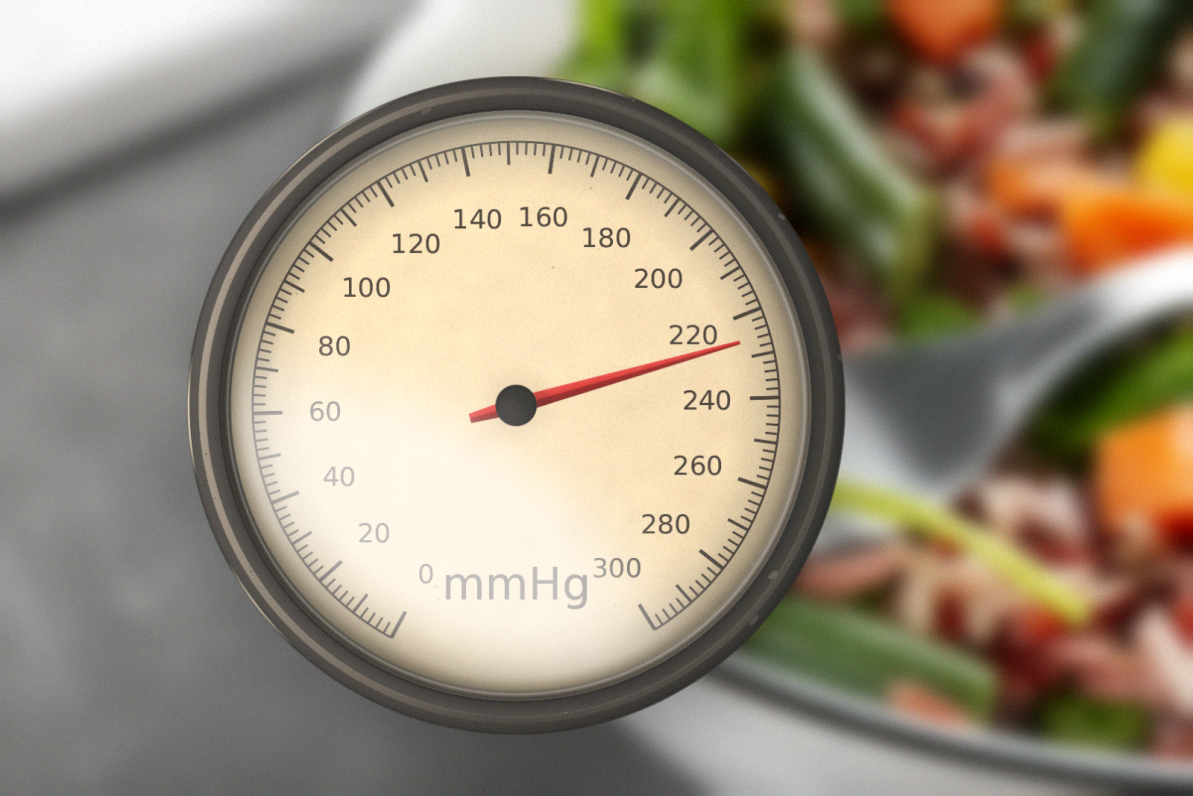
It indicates 226 mmHg
